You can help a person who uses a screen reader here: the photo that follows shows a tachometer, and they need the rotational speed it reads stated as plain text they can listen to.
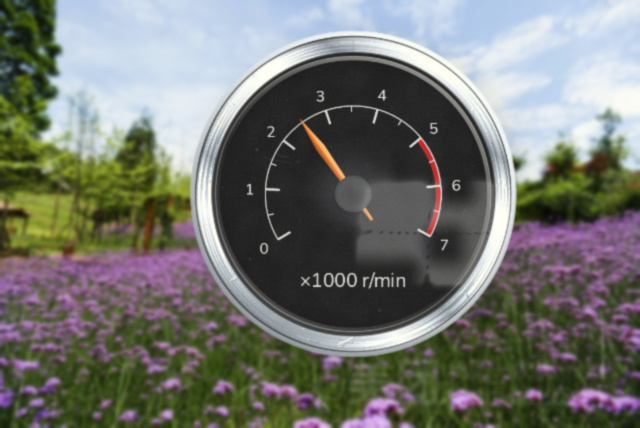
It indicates 2500 rpm
